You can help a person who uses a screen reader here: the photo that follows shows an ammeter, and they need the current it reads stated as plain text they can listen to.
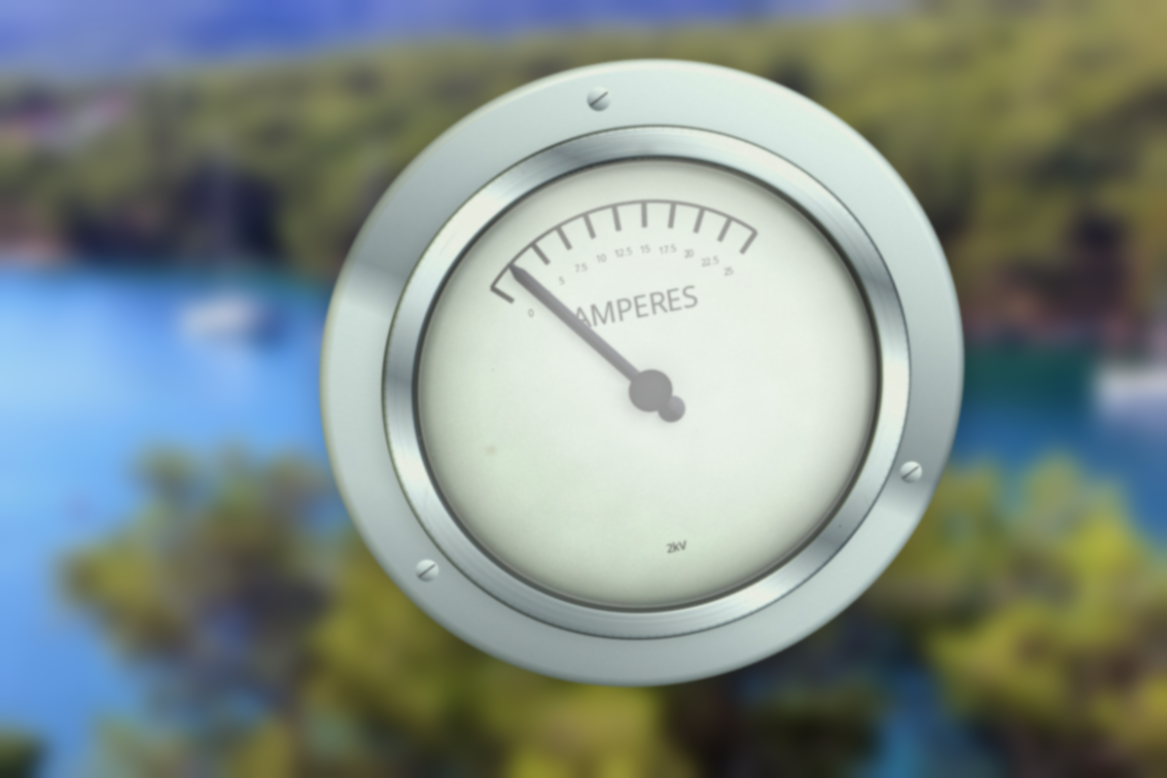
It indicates 2.5 A
